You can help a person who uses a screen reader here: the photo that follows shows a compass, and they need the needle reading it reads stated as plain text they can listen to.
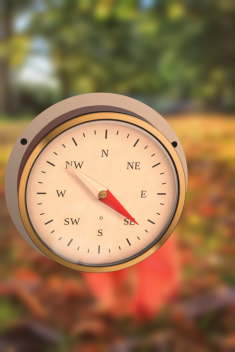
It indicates 130 °
